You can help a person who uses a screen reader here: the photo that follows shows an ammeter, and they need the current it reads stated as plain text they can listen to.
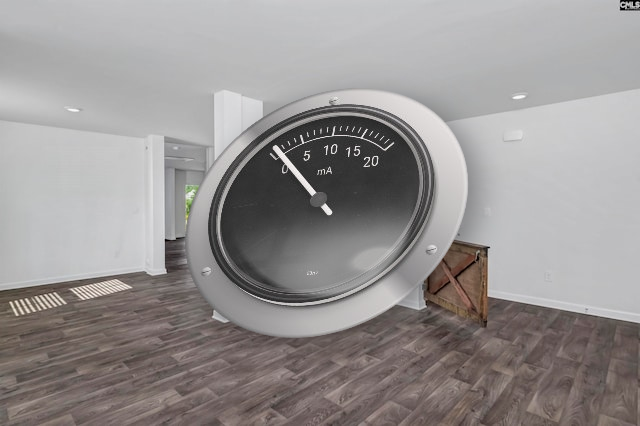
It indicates 1 mA
